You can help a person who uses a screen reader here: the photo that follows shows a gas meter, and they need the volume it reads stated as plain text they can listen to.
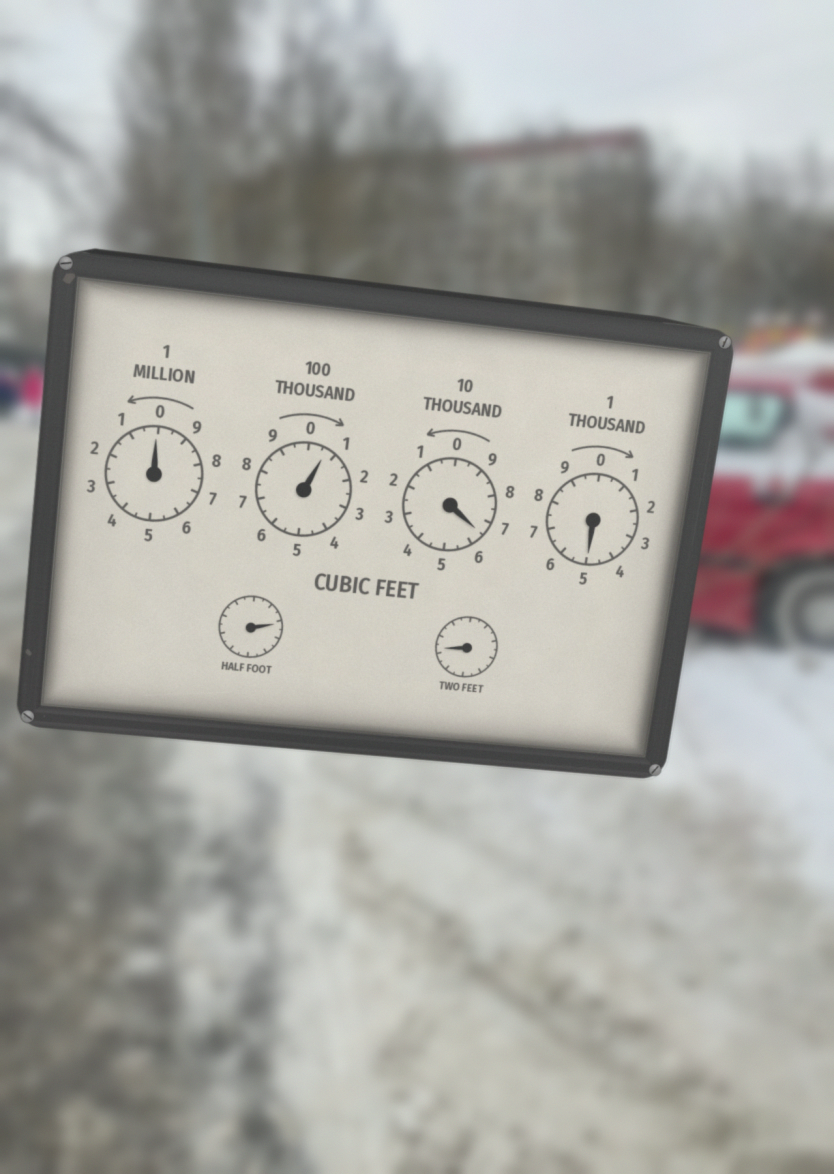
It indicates 6500 ft³
